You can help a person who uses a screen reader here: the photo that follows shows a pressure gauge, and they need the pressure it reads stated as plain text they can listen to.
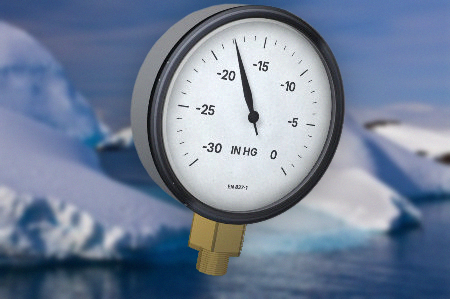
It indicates -18 inHg
